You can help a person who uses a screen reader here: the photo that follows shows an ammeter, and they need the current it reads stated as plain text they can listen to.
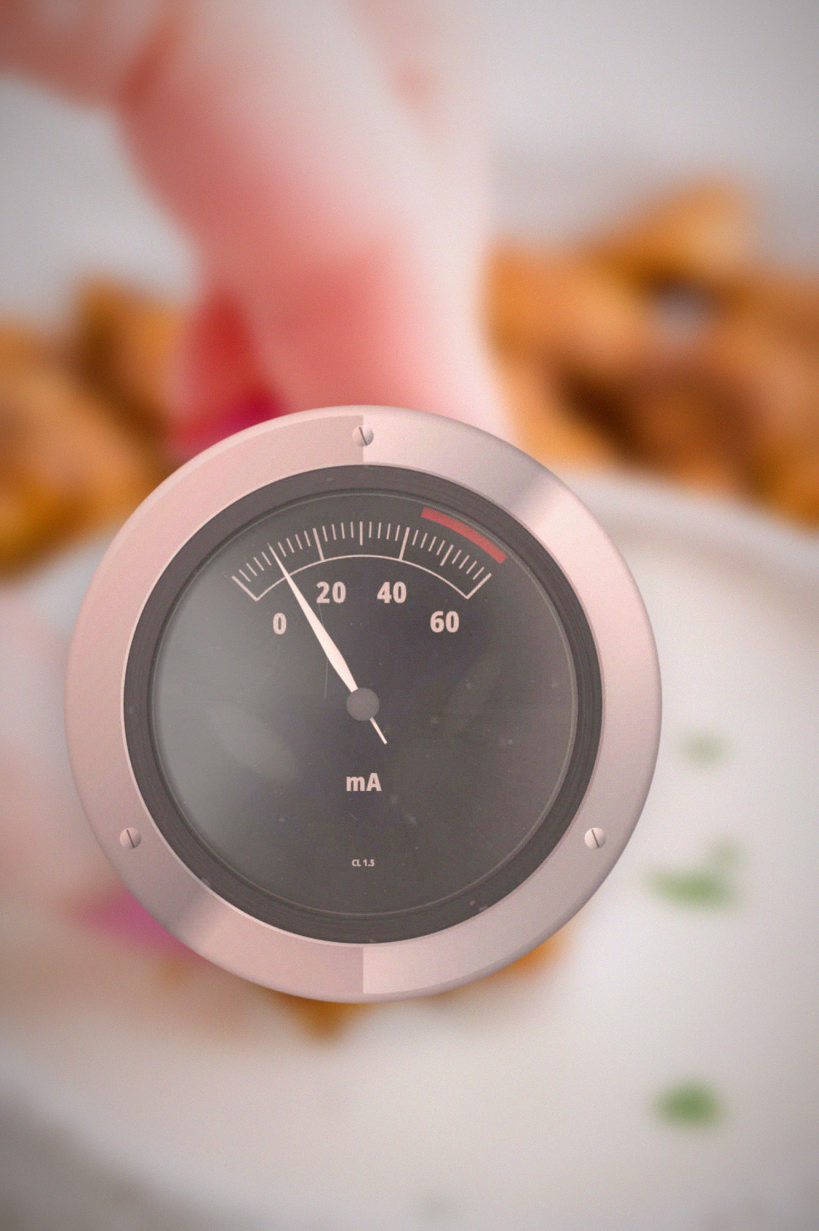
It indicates 10 mA
